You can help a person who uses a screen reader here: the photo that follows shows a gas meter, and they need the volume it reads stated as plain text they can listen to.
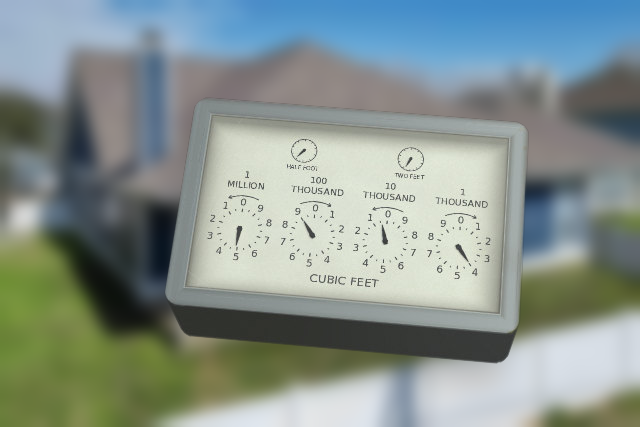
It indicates 490400 ft³
